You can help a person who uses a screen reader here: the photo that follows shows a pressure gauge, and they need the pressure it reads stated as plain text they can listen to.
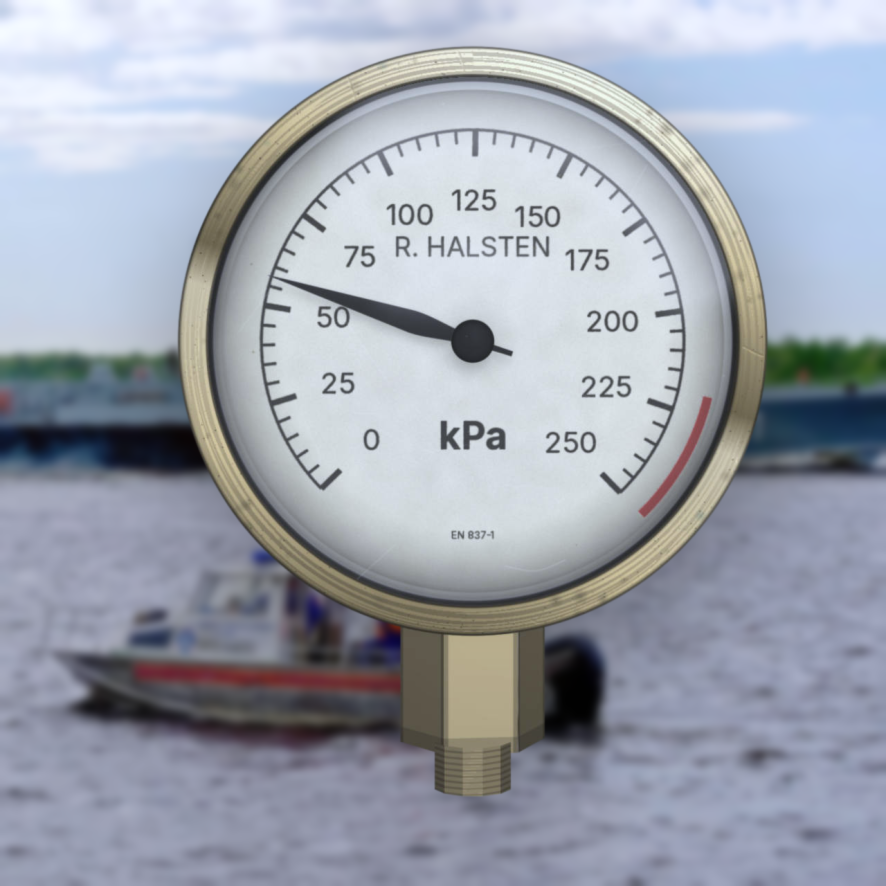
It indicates 57.5 kPa
